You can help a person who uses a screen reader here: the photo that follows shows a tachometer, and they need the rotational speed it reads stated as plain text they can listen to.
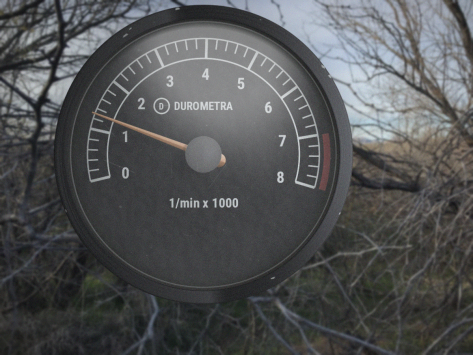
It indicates 1300 rpm
